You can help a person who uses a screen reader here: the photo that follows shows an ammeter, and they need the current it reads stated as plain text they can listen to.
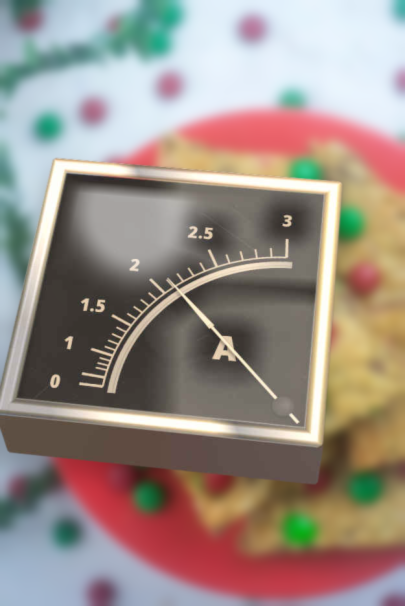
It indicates 2.1 A
